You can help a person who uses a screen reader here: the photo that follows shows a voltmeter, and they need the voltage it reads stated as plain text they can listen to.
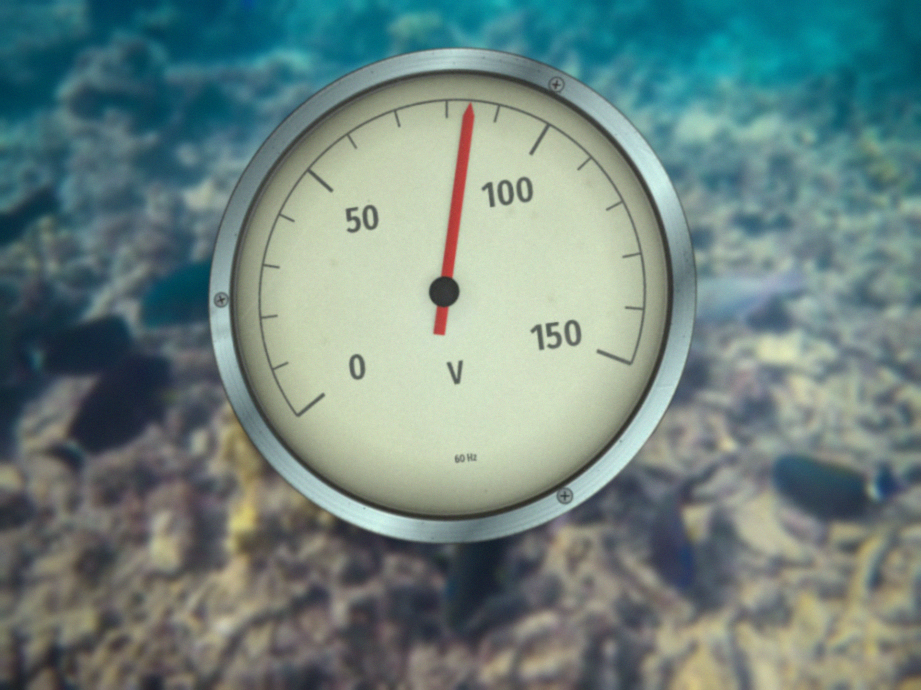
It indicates 85 V
